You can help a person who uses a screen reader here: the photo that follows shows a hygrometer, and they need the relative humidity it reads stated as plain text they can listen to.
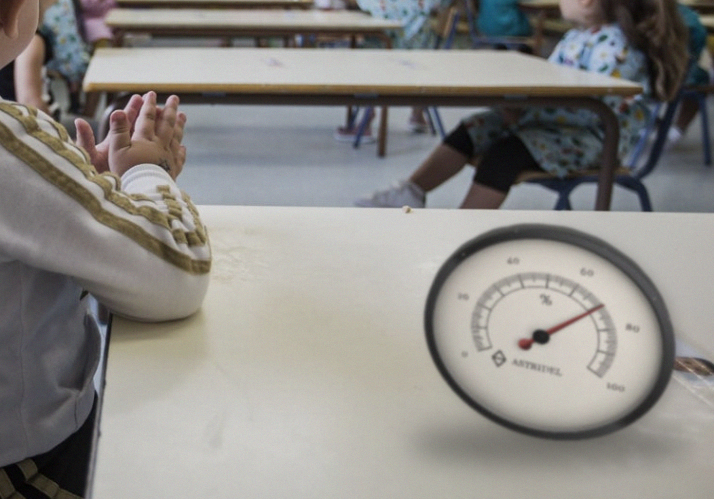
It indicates 70 %
